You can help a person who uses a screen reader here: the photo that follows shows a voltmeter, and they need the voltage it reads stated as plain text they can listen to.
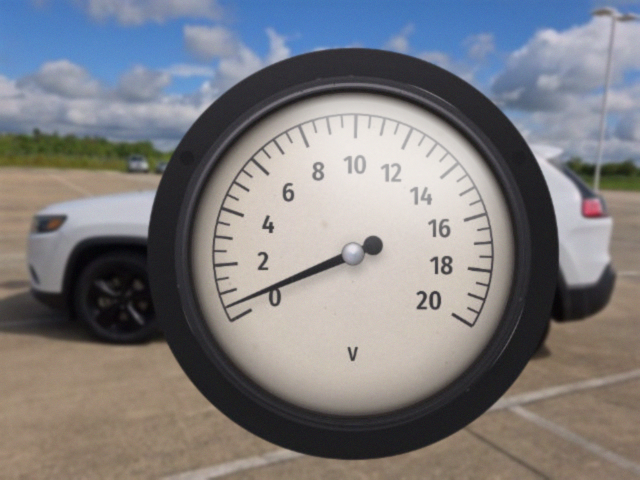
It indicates 0.5 V
